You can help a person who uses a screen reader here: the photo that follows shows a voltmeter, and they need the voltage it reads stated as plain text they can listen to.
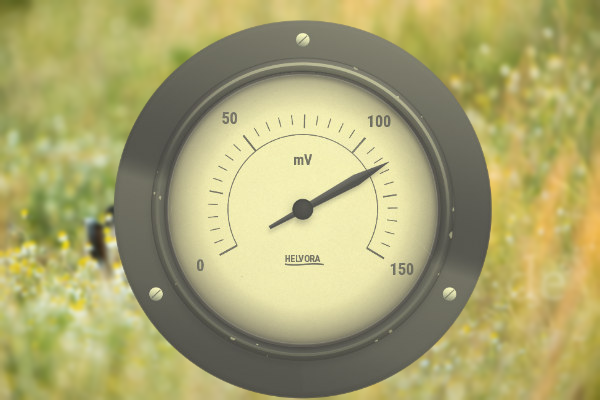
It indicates 112.5 mV
